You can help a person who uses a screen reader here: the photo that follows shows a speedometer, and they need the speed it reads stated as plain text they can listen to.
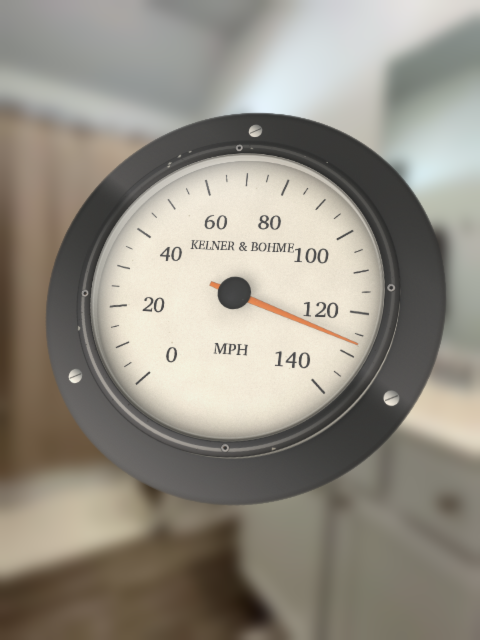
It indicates 127.5 mph
